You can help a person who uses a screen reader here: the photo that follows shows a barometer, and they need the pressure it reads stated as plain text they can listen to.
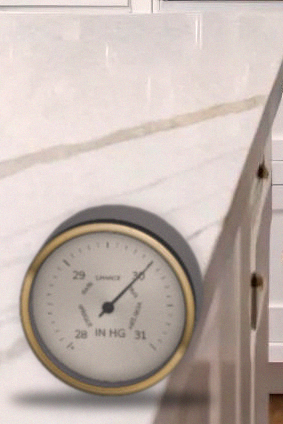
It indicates 30 inHg
